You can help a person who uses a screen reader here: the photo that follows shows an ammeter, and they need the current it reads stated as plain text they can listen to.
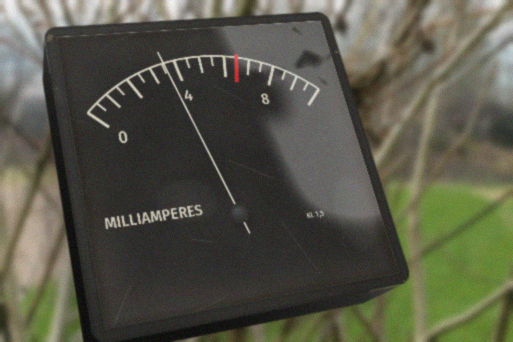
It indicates 3.5 mA
